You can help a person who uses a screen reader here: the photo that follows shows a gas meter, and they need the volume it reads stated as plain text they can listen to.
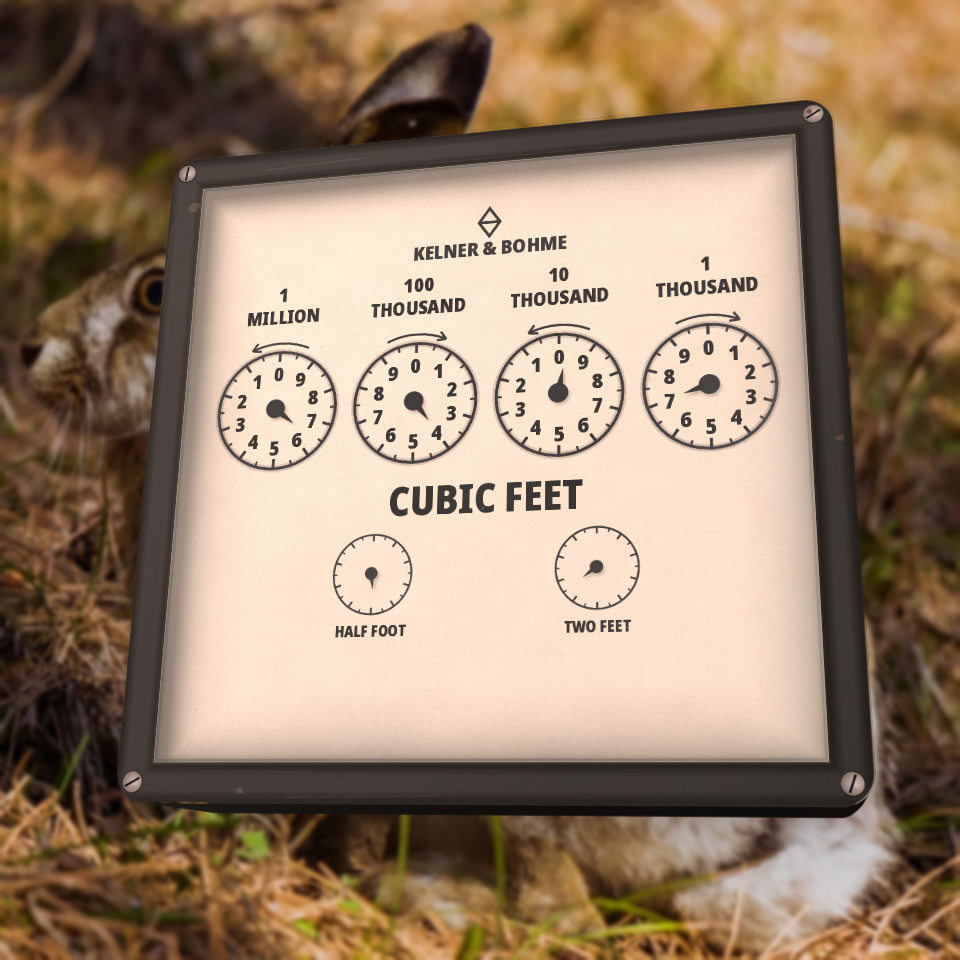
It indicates 639700 ft³
